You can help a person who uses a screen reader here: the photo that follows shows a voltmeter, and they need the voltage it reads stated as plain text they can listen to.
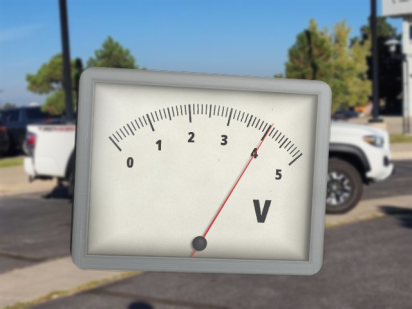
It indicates 4 V
